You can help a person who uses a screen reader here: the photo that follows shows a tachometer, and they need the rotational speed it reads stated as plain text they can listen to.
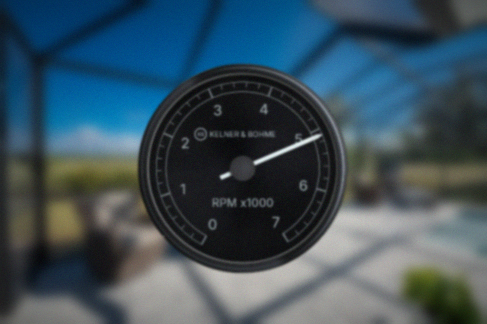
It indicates 5100 rpm
